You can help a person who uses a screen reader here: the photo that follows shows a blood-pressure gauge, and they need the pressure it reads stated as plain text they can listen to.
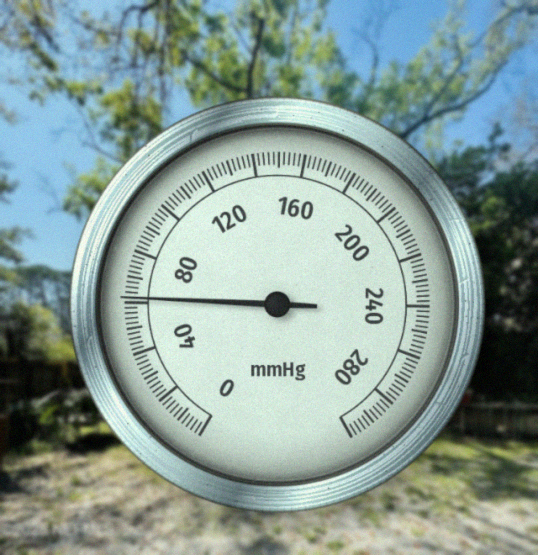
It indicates 62 mmHg
